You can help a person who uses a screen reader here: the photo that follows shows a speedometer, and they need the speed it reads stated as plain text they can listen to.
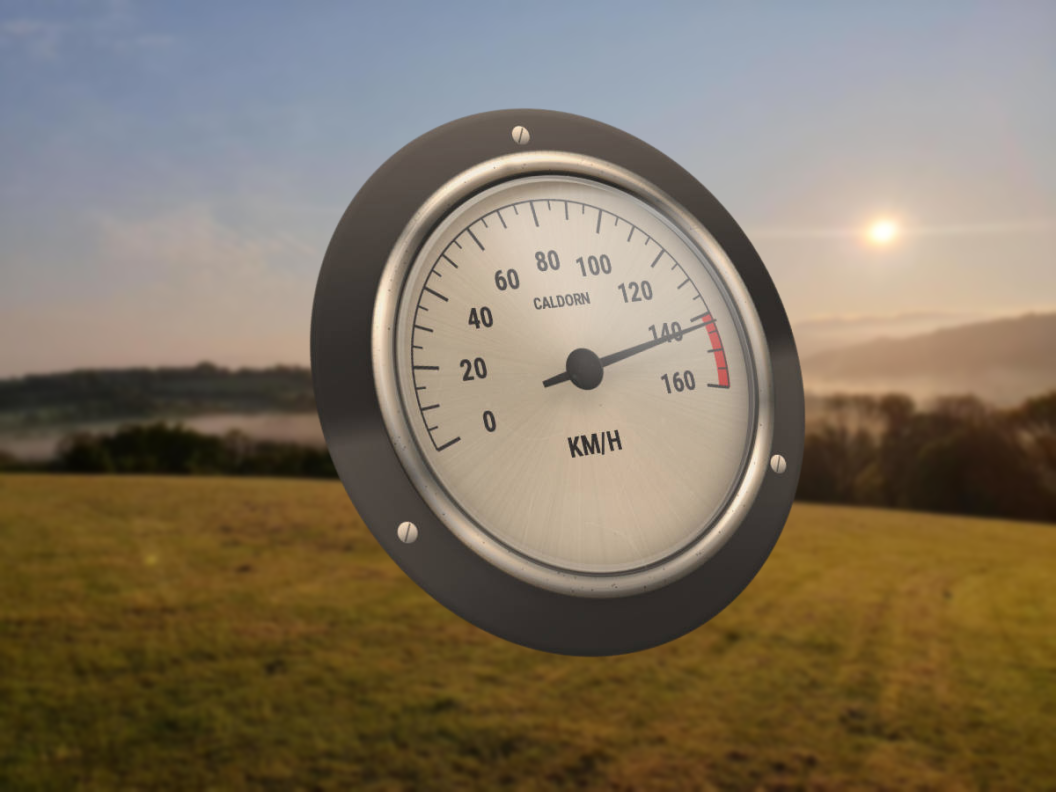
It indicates 142.5 km/h
